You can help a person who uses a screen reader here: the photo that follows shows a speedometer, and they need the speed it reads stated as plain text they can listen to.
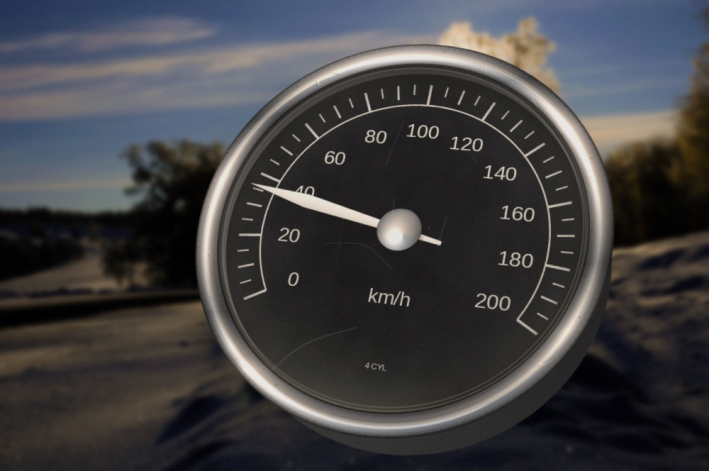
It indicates 35 km/h
